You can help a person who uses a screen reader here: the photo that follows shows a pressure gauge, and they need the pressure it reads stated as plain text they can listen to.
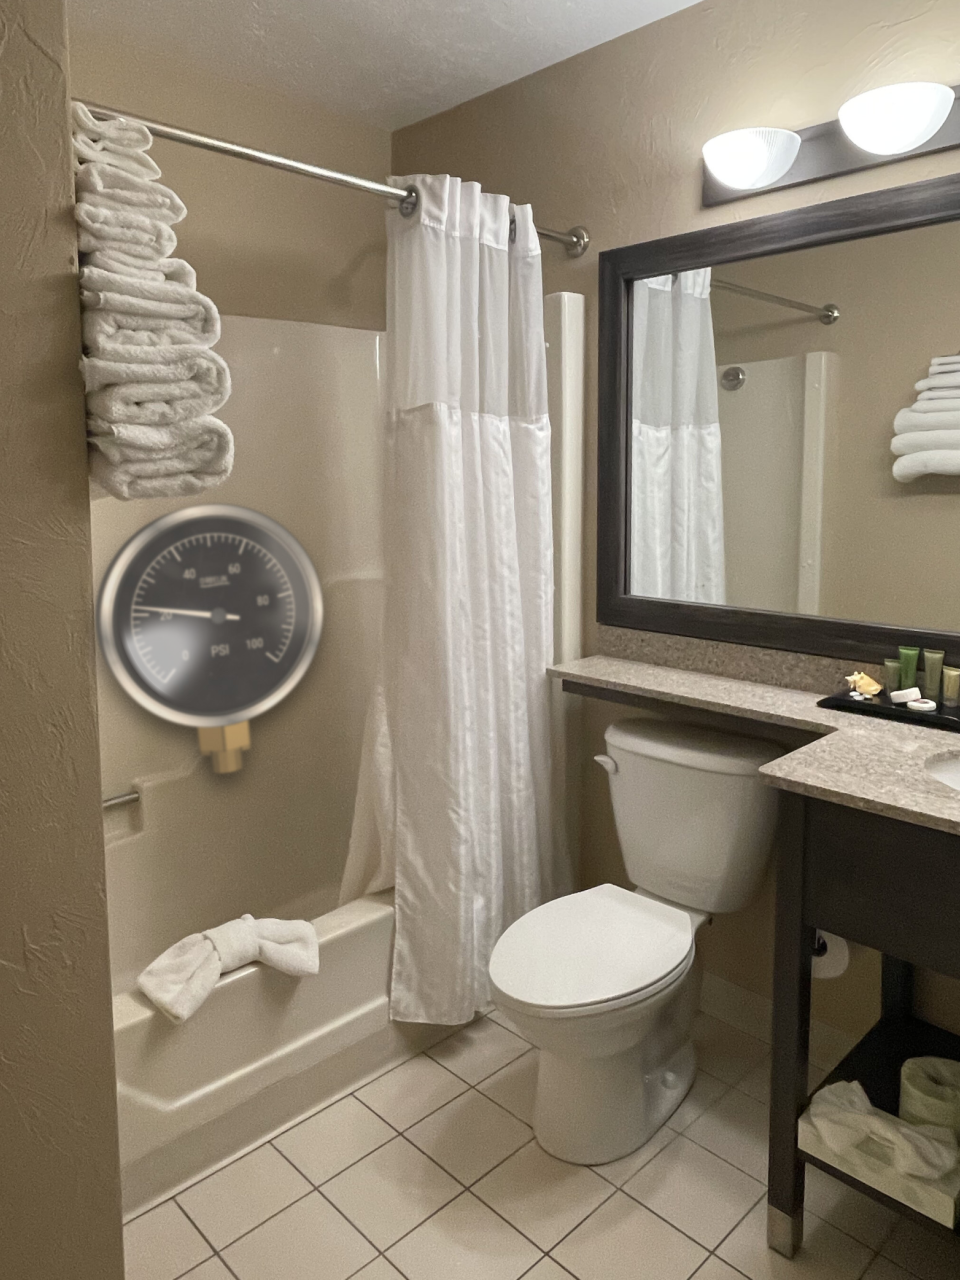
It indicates 22 psi
